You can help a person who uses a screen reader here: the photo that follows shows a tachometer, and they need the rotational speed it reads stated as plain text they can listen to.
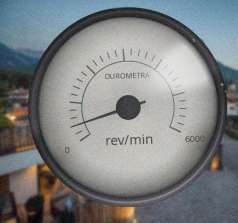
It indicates 400 rpm
